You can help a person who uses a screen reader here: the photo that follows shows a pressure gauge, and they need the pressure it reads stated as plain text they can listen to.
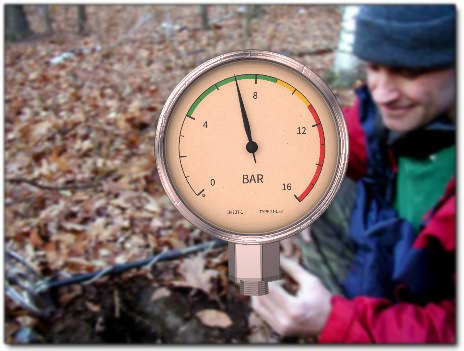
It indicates 7 bar
